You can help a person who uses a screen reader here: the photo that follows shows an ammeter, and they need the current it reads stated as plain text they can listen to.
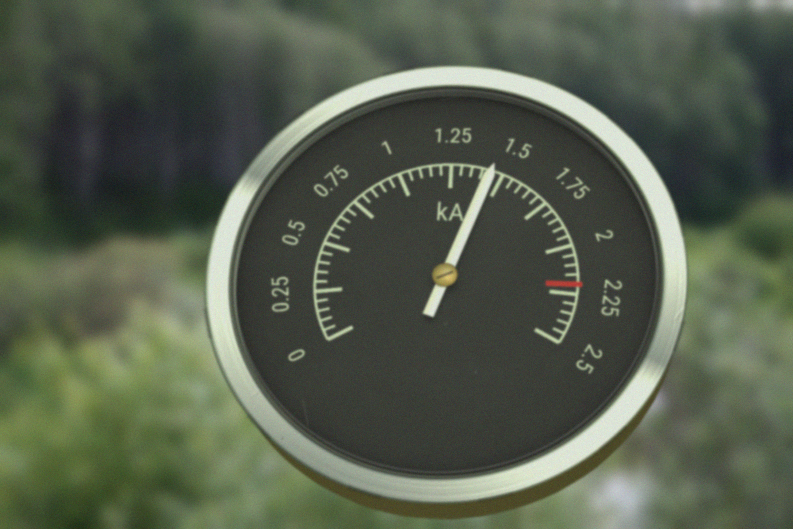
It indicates 1.45 kA
